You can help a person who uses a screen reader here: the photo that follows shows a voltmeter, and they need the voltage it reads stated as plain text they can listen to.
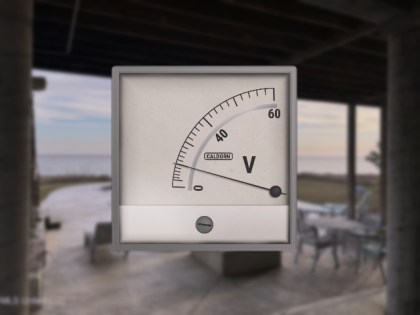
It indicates 20 V
